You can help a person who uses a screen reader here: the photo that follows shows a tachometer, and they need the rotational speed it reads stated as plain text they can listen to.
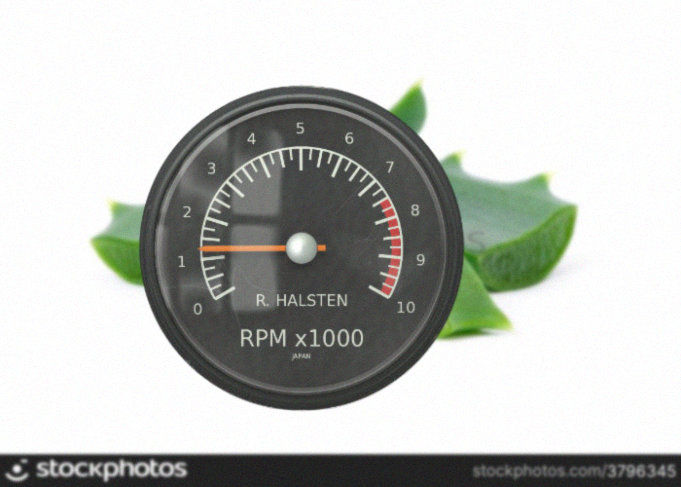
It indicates 1250 rpm
